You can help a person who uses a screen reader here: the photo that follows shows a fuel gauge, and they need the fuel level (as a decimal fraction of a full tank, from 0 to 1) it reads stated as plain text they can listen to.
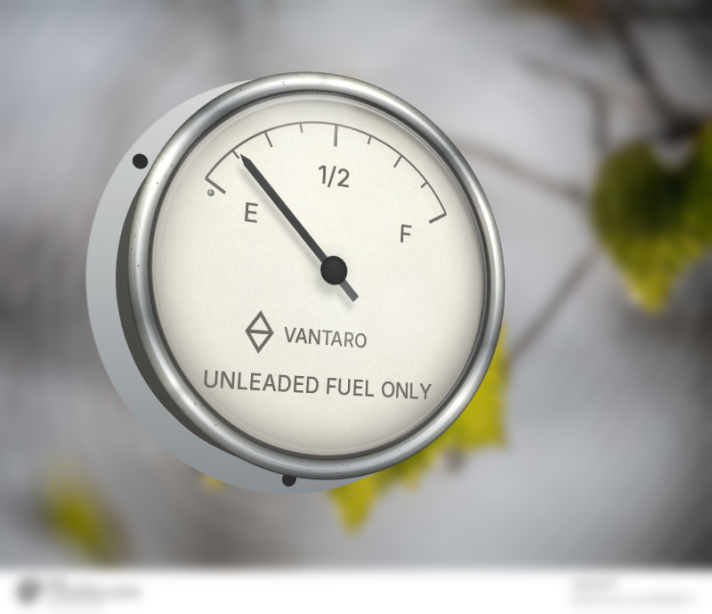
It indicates 0.125
